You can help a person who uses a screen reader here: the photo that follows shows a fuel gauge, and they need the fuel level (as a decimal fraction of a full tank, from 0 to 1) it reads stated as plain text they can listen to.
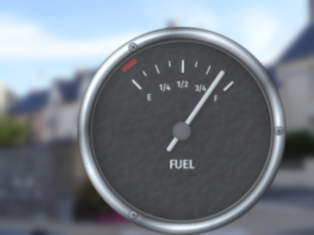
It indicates 0.875
